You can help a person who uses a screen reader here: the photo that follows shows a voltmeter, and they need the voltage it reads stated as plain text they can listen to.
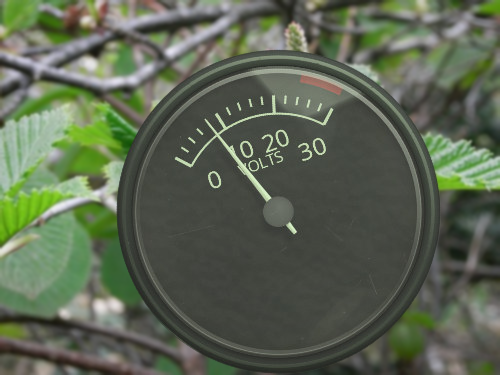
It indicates 8 V
